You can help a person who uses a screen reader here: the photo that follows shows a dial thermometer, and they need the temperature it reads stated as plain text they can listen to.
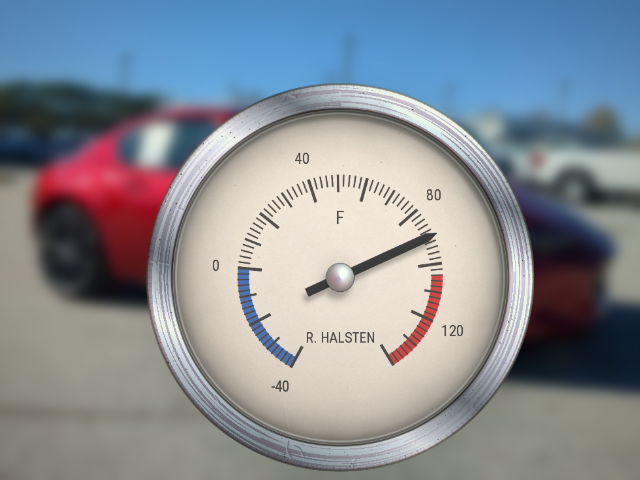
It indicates 90 °F
